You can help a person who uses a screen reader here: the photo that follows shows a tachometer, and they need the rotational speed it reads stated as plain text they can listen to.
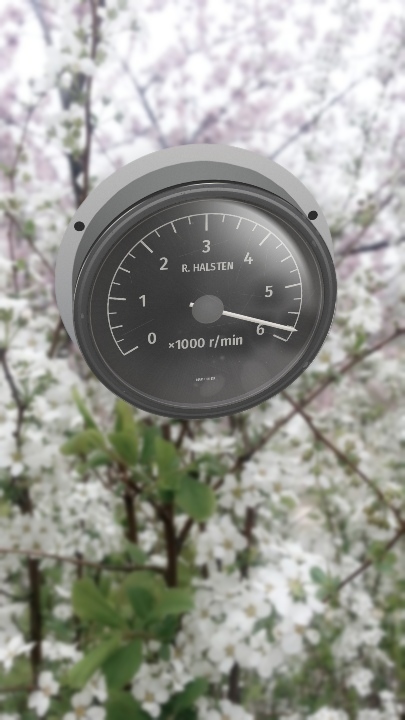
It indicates 5750 rpm
